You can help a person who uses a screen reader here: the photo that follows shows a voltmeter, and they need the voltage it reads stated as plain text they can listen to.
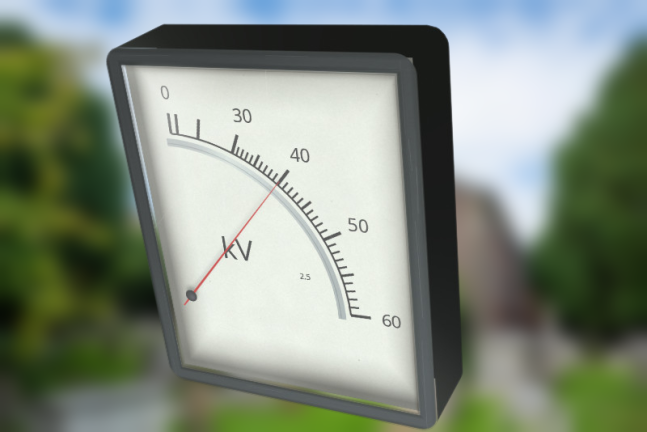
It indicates 40 kV
